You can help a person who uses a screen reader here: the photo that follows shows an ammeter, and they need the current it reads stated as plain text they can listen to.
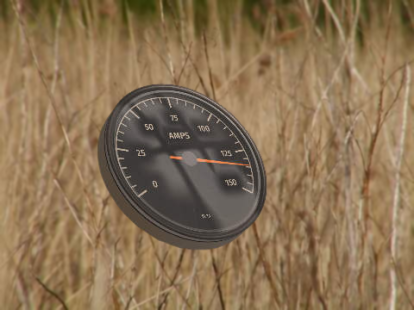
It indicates 135 A
